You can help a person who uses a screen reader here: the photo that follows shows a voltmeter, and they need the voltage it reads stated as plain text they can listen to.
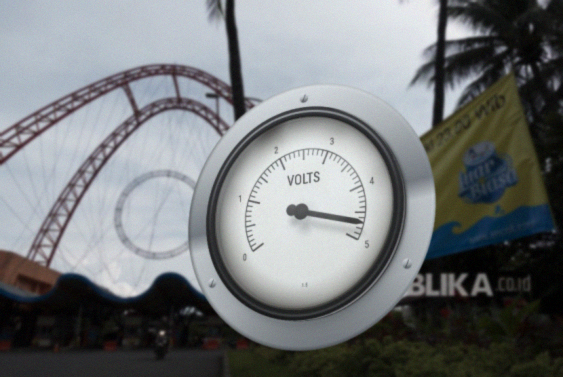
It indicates 4.7 V
